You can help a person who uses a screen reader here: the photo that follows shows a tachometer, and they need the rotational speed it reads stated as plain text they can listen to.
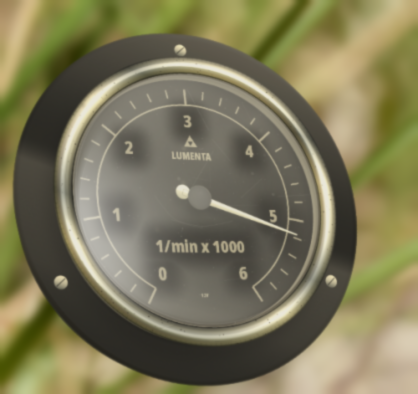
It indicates 5200 rpm
